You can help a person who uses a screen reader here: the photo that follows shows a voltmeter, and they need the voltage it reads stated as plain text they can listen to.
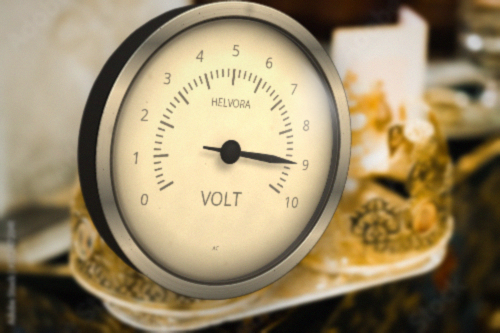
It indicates 9 V
